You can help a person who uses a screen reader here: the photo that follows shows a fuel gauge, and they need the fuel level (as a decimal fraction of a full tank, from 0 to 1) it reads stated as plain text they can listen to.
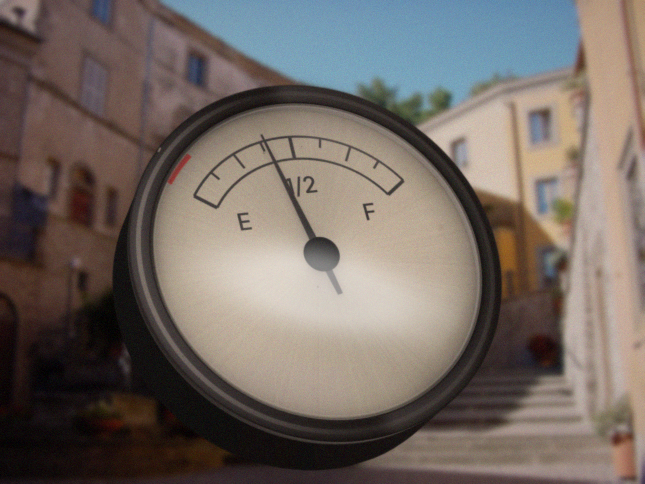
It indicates 0.375
